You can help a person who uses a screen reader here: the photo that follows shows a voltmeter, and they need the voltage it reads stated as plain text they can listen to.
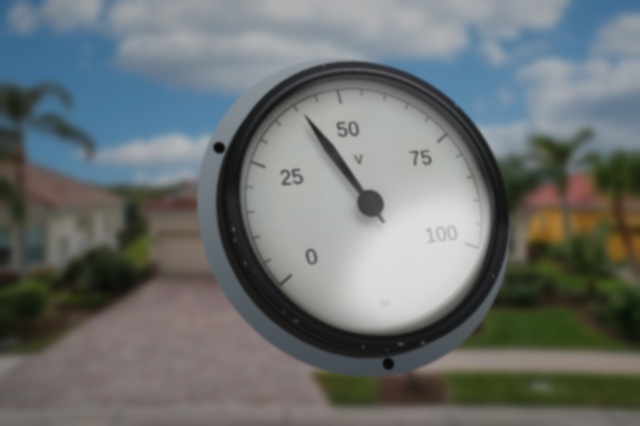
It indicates 40 V
